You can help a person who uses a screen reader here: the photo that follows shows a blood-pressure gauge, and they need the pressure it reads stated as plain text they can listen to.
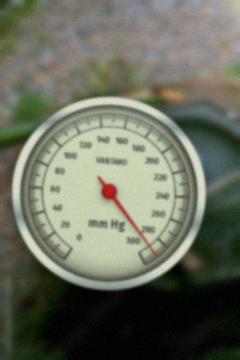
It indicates 290 mmHg
